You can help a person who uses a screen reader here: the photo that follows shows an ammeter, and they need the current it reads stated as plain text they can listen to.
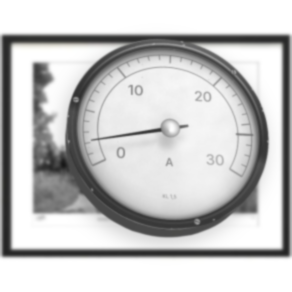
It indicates 2 A
